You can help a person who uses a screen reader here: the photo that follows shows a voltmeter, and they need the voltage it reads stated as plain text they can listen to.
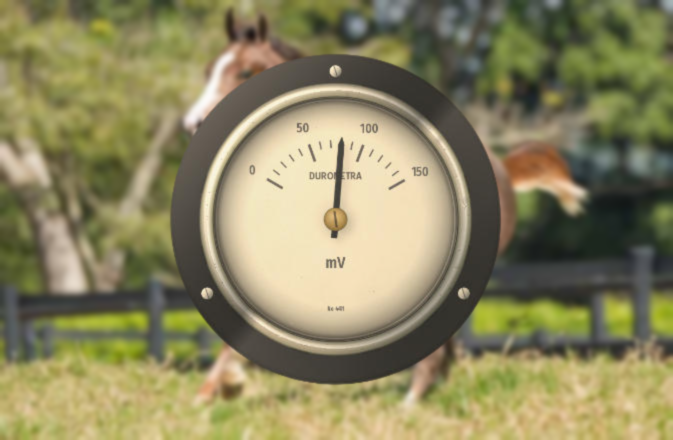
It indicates 80 mV
